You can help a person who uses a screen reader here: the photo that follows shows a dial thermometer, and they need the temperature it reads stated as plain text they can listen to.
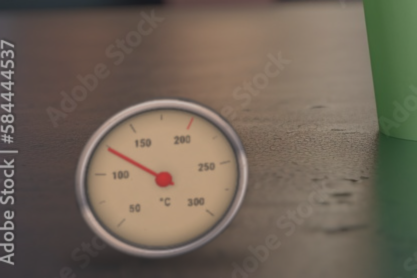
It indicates 125 °C
